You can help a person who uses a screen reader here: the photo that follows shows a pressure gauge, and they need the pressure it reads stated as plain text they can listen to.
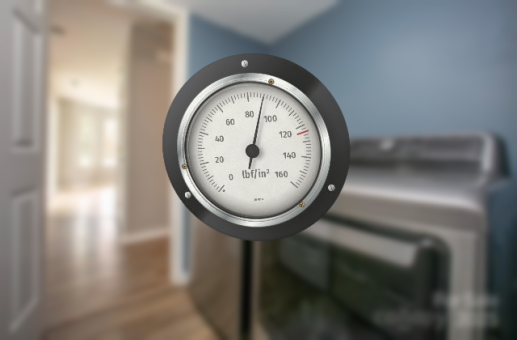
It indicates 90 psi
